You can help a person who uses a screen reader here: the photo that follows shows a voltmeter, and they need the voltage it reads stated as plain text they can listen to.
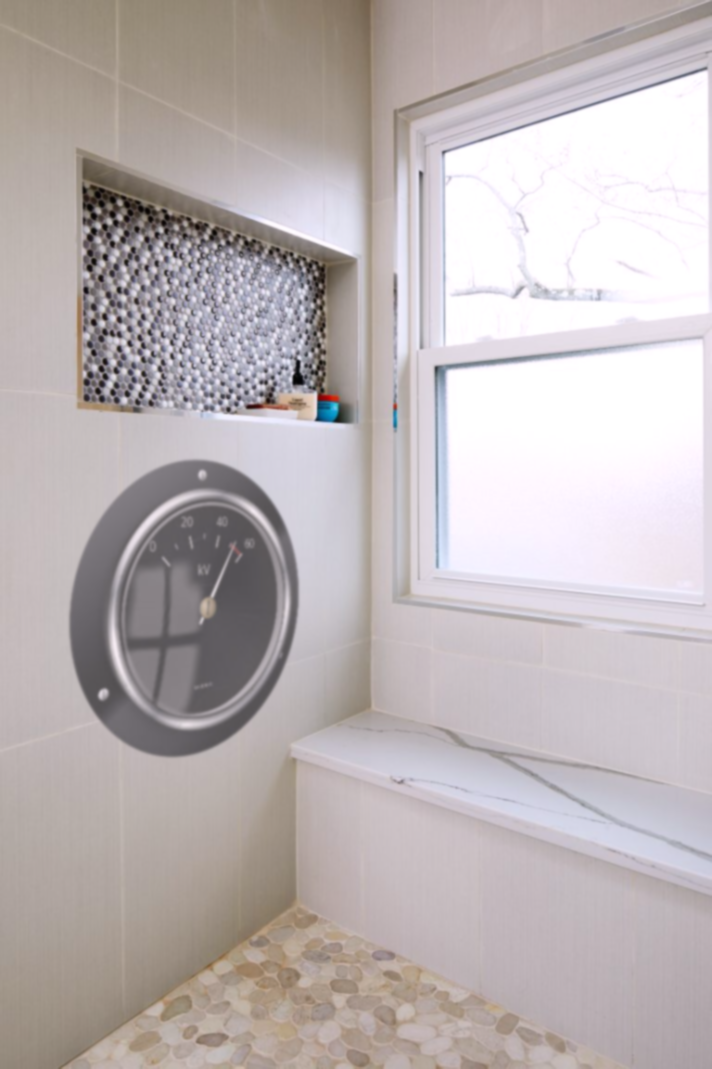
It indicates 50 kV
